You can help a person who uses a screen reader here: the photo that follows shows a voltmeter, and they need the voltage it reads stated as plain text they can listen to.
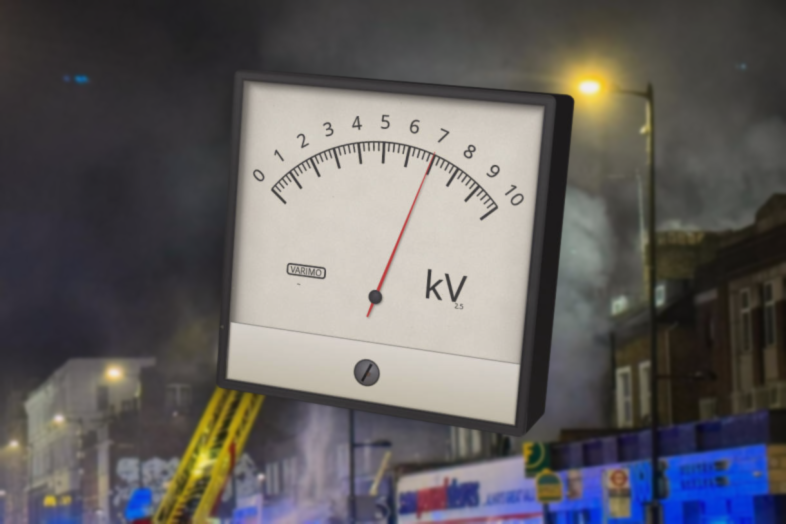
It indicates 7 kV
